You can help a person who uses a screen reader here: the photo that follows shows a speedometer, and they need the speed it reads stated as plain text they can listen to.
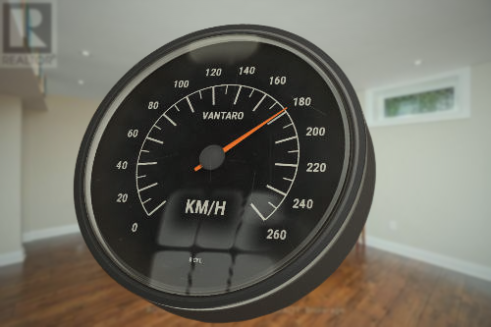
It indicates 180 km/h
